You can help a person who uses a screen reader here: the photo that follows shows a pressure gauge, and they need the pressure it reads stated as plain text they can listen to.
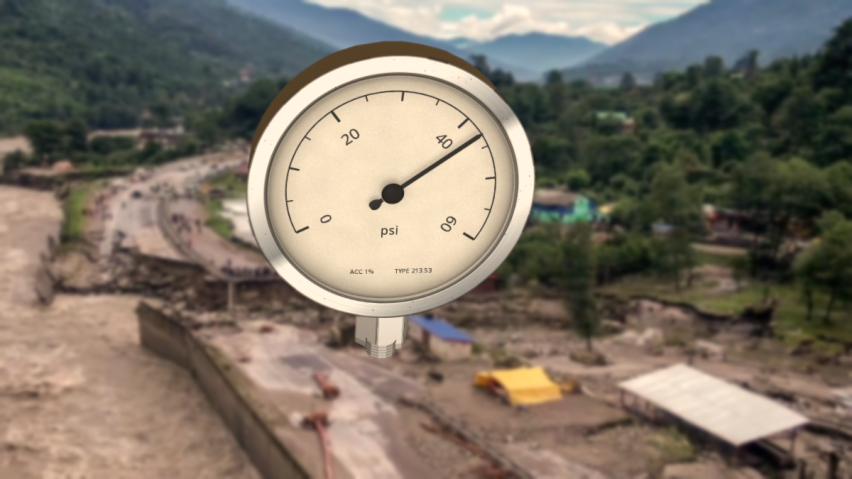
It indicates 42.5 psi
